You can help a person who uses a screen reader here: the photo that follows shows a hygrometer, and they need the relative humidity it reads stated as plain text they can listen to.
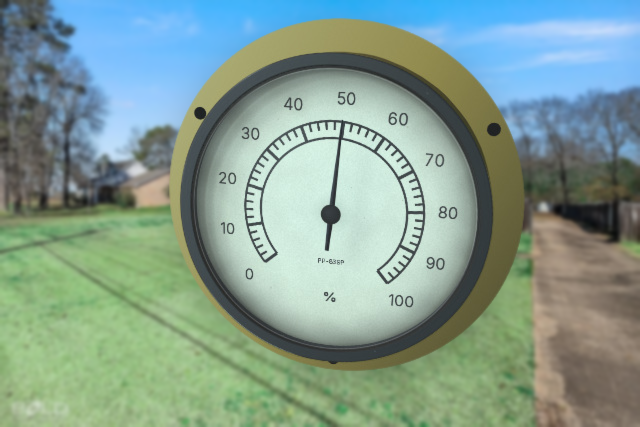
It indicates 50 %
